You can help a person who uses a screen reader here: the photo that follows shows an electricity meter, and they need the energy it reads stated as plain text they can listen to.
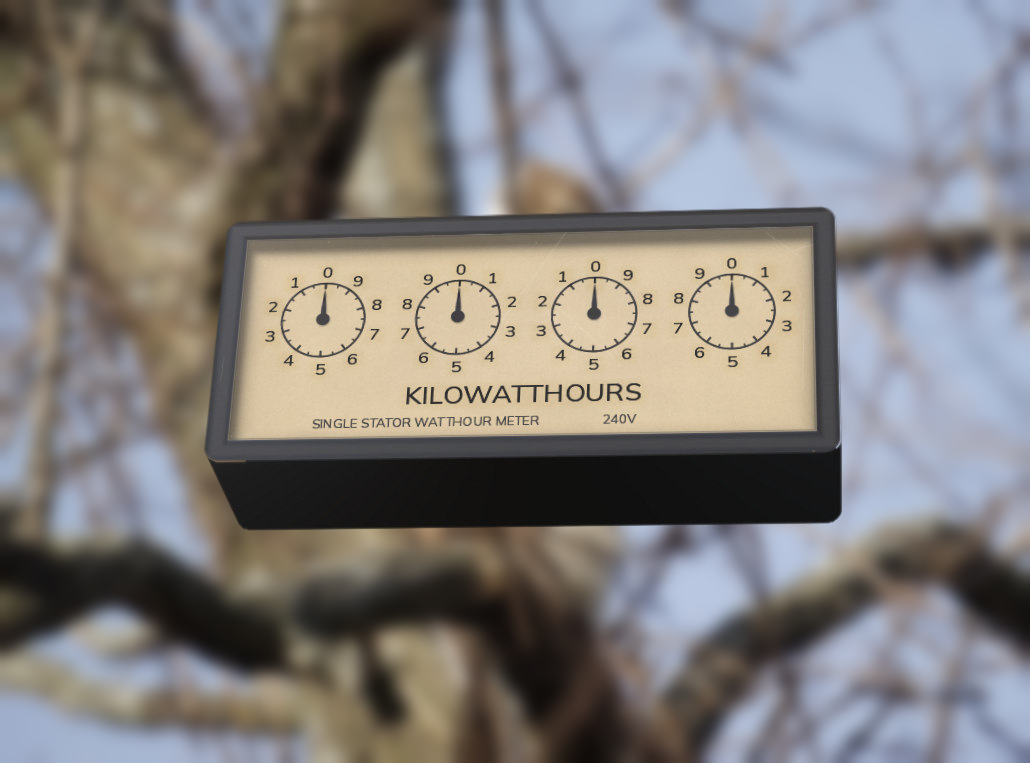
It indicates 0 kWh
